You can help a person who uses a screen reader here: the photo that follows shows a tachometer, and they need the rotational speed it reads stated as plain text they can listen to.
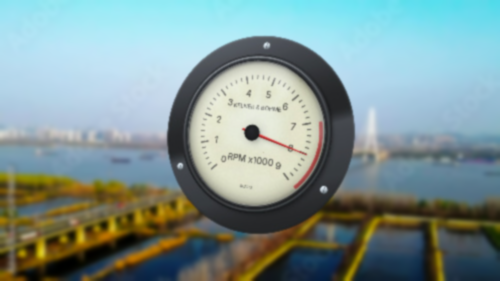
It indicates 8000 rpm
